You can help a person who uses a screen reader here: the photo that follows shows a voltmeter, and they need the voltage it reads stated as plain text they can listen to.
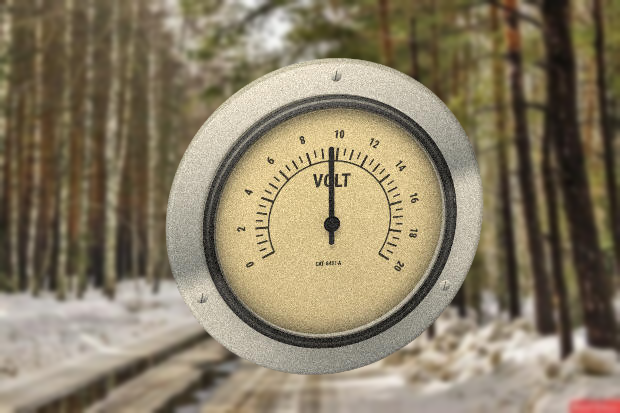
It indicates 9.5 V
